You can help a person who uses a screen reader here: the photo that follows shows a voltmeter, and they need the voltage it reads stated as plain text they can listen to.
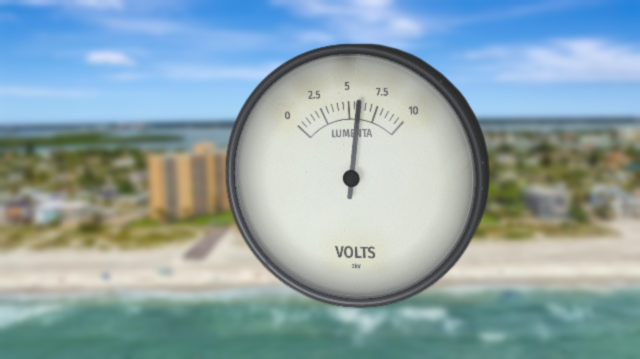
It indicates 6 V
